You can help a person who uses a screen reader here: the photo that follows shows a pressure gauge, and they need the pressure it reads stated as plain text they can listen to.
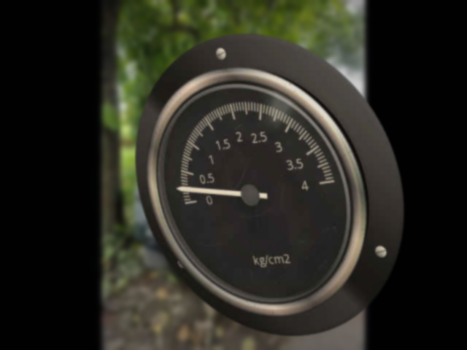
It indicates 0.25 kg/cm²
